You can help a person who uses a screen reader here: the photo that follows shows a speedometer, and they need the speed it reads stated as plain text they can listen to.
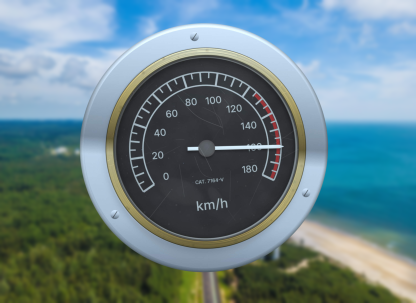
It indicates 160 km/h
